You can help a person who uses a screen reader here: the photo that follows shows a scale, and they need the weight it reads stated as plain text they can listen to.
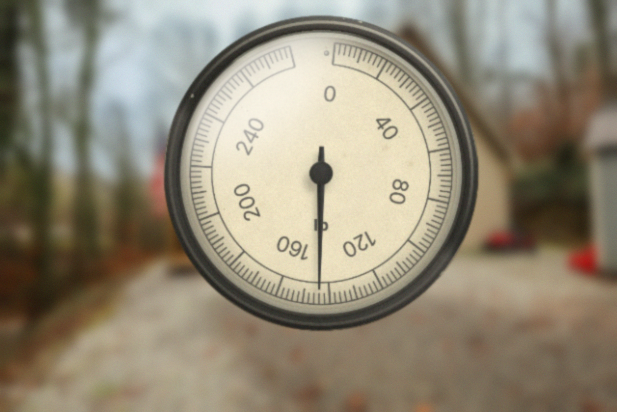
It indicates 144 lb
